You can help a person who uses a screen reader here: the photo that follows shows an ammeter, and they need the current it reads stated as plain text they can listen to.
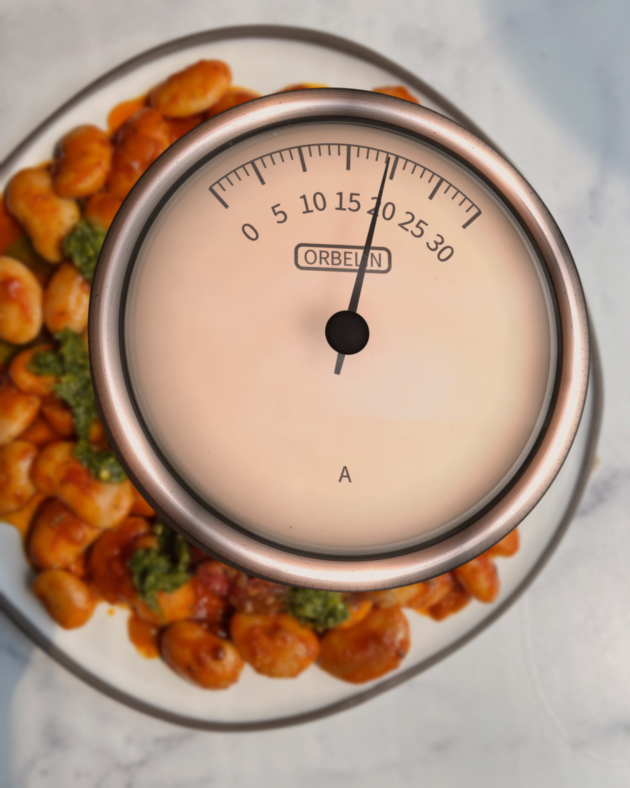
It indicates 19 A
